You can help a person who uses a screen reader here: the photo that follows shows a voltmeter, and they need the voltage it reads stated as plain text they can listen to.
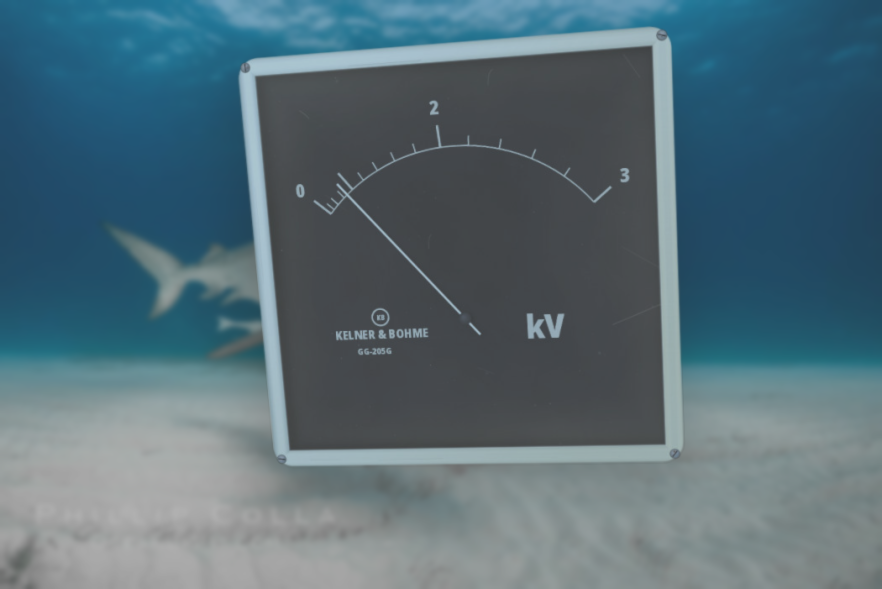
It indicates 0.9 kV
